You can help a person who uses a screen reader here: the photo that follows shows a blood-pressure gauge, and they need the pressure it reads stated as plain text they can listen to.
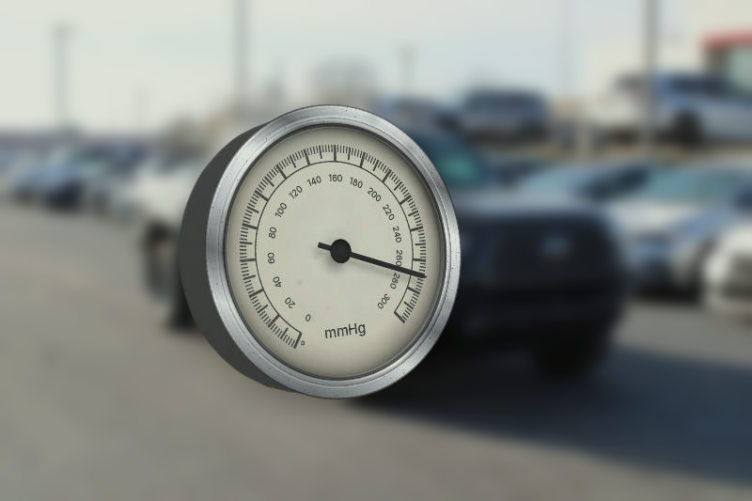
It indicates 270 mmHg
